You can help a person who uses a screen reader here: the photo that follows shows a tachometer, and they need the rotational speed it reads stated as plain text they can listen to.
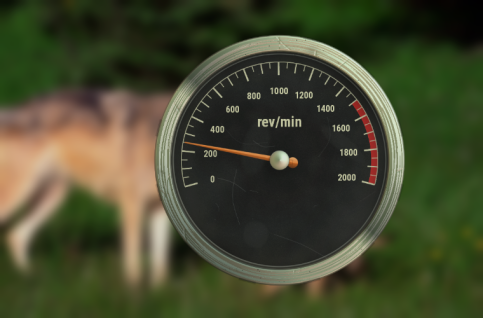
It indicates 250 rpm
